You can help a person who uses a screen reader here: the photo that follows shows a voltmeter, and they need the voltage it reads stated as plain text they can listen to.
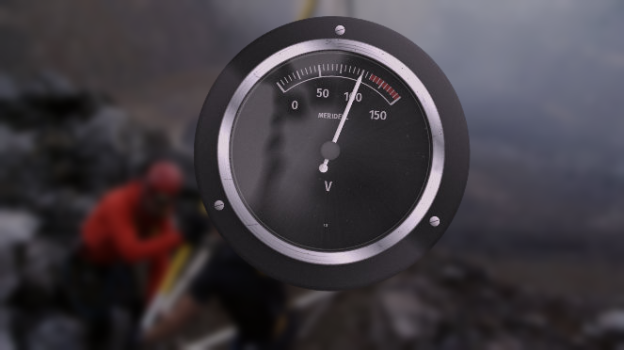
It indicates 100 V
